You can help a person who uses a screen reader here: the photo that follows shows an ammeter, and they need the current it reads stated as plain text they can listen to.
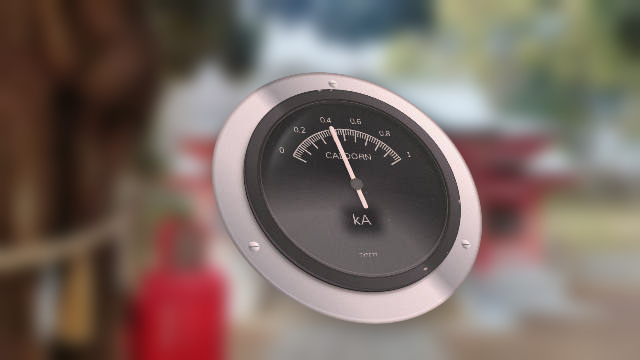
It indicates 0.4 kA
